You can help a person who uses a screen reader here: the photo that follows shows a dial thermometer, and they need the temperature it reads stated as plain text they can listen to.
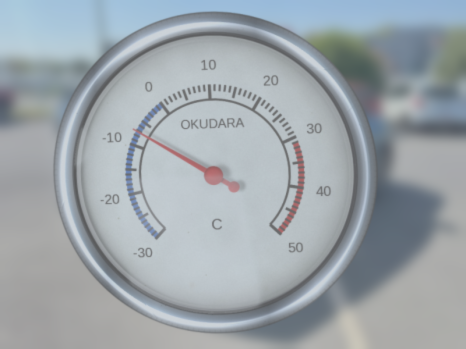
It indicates -7 °C
